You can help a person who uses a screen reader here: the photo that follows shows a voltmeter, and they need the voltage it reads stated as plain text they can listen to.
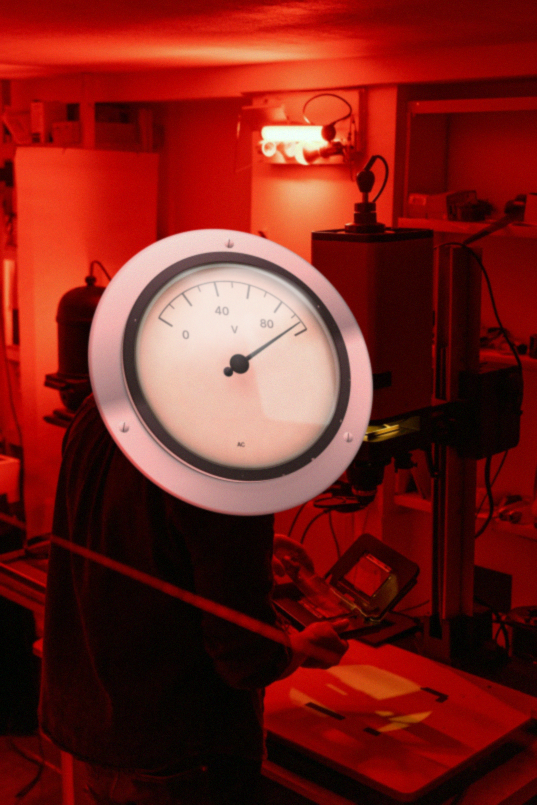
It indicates 95 V
